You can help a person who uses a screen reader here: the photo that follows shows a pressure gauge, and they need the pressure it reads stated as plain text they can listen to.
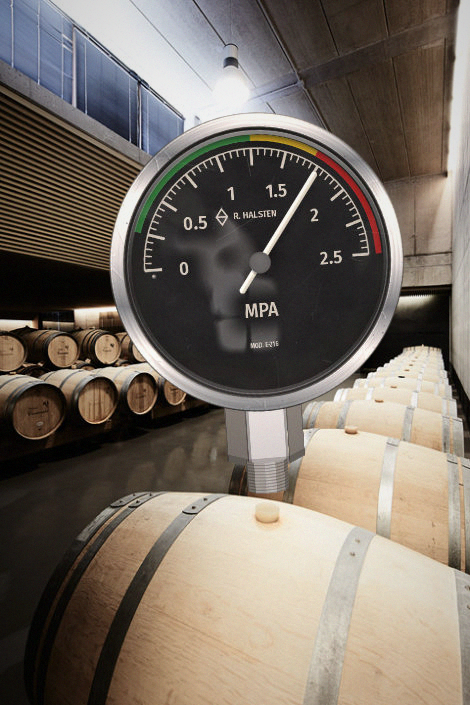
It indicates 1.75 MPa
